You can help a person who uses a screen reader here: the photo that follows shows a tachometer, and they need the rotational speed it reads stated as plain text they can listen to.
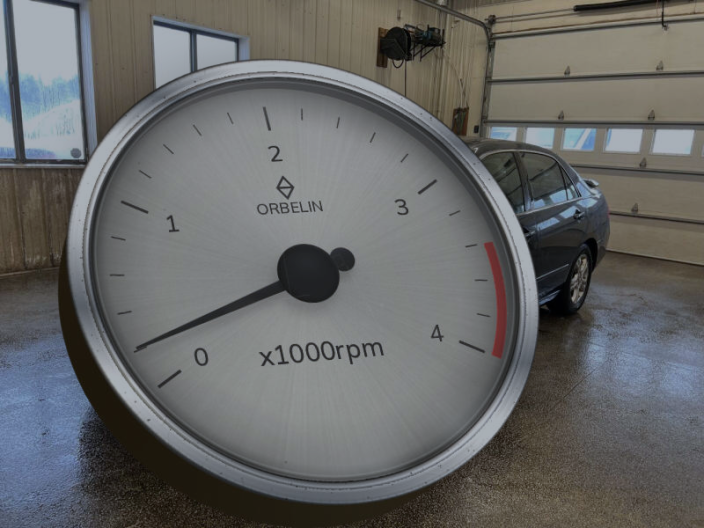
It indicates 200 rpm
